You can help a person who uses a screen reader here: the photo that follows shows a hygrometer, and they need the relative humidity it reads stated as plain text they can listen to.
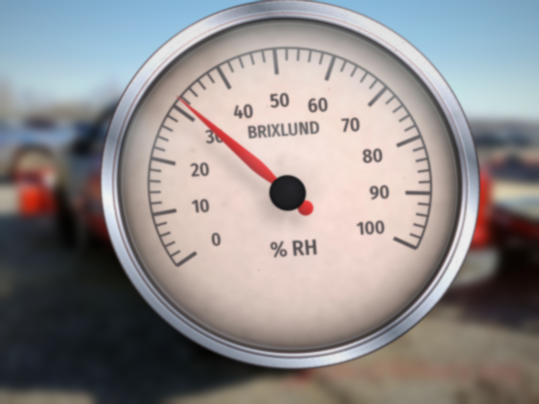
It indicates 32 %
